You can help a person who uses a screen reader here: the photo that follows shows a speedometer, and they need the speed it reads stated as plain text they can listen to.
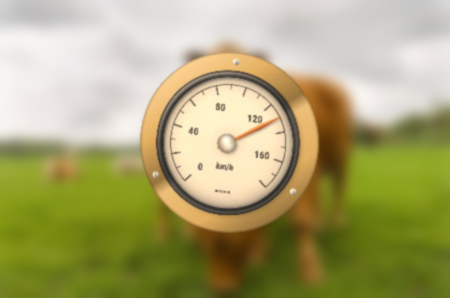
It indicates 130 km/h
